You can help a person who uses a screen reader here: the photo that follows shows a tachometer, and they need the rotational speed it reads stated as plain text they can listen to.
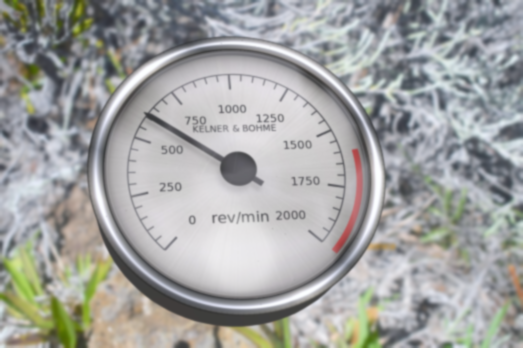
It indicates 600 rpm
